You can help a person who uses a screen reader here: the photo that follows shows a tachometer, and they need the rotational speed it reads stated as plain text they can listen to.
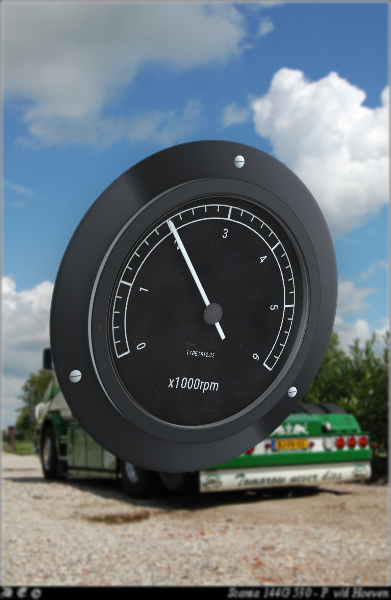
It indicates 2000 rpm
